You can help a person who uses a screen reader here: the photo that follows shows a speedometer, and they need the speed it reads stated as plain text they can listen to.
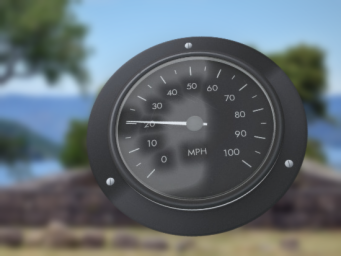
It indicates 20 mph
